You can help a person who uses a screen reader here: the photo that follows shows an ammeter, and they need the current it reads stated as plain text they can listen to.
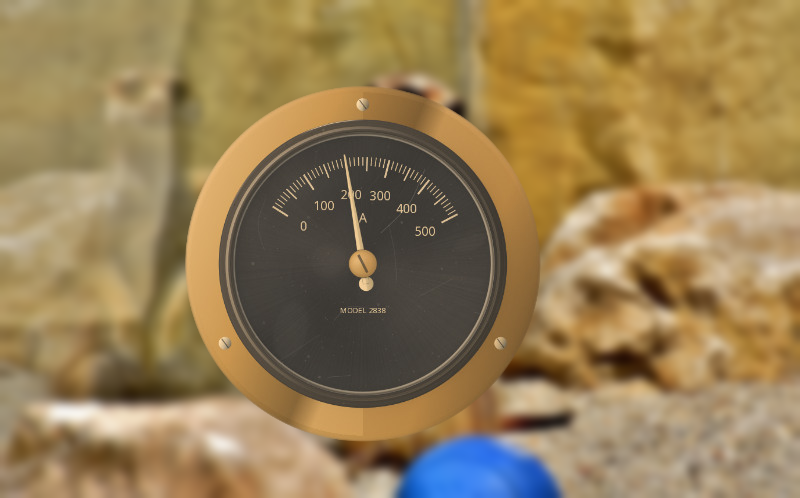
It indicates 200 A
